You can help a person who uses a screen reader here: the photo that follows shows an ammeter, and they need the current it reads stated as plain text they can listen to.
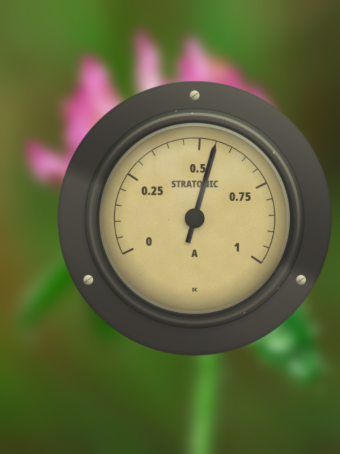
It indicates 0.55 A
